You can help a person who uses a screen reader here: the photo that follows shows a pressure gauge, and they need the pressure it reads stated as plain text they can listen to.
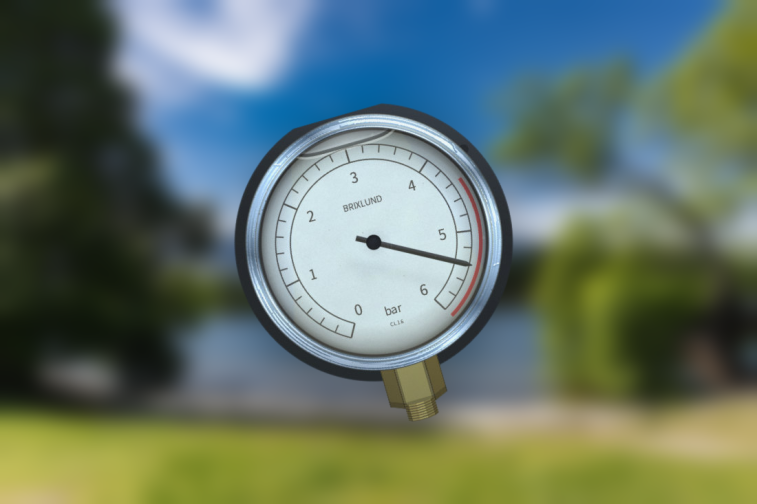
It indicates 5.4 bar
